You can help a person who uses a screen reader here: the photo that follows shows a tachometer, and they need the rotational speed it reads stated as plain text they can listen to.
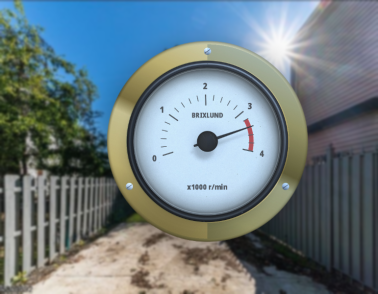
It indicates 3400 rpm
